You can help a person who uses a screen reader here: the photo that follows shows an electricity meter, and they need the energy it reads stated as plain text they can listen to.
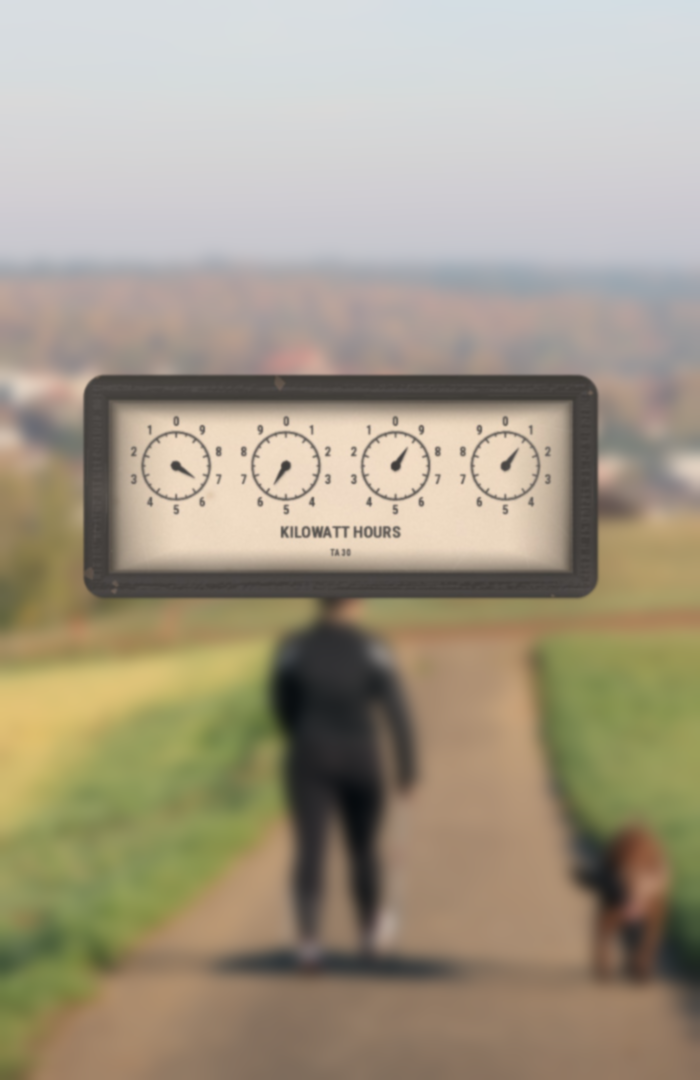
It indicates 6591 kWh
